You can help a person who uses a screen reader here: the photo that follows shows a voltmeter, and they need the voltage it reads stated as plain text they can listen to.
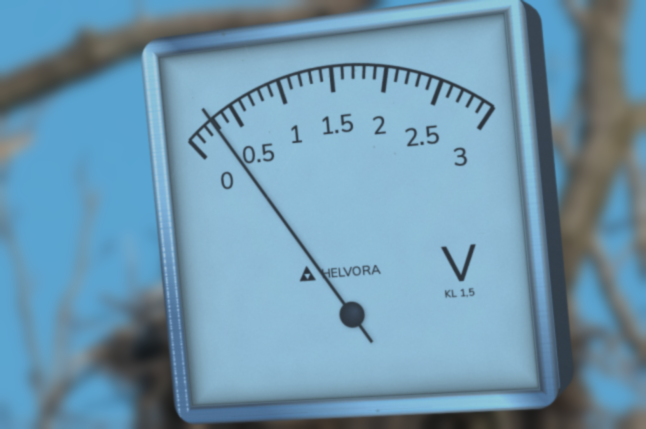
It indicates 0.3 V
